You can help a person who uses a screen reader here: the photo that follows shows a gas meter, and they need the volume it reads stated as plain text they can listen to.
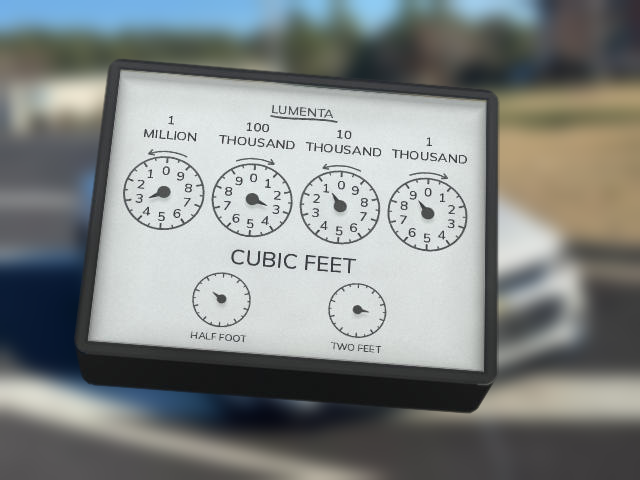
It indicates 330900 ft³
